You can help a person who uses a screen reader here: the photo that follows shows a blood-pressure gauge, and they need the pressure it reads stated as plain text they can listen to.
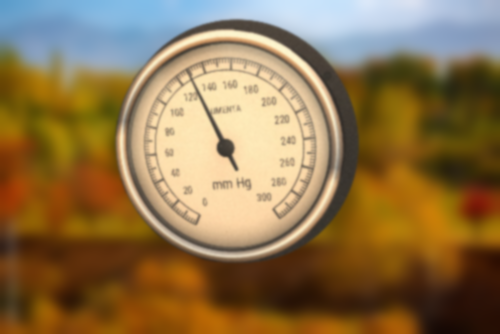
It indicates 130 mmHg
